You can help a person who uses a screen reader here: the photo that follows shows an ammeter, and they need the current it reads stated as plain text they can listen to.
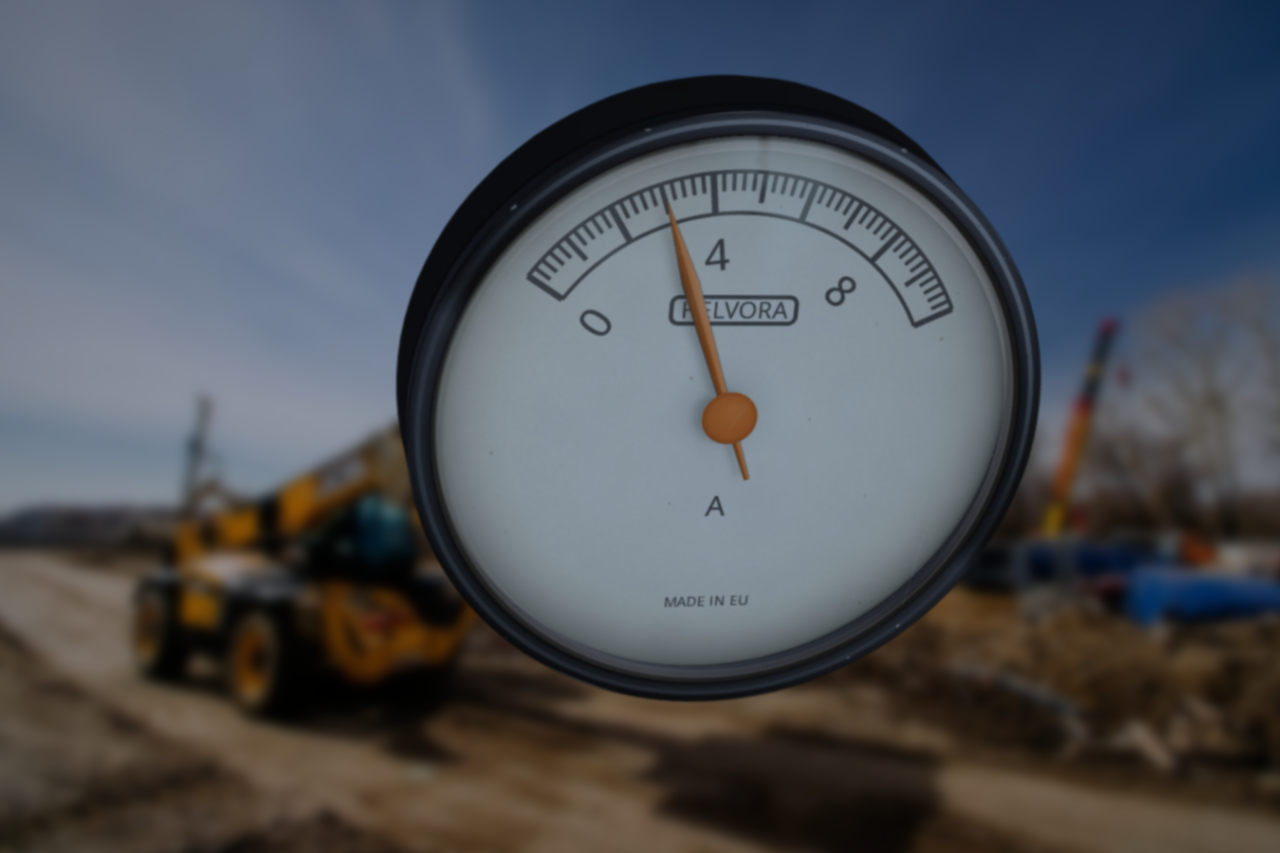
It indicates 3 A
